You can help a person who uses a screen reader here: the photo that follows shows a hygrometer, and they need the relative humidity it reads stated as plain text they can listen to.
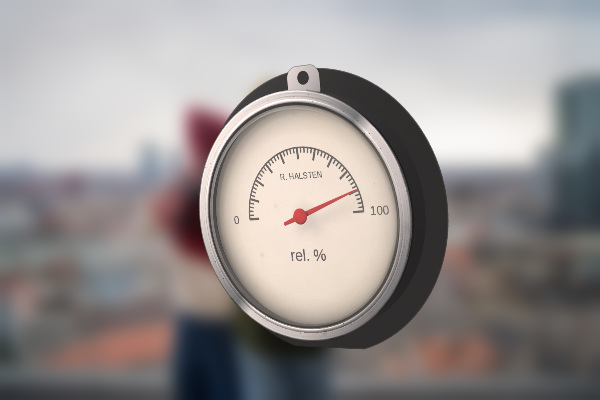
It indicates 90 %
